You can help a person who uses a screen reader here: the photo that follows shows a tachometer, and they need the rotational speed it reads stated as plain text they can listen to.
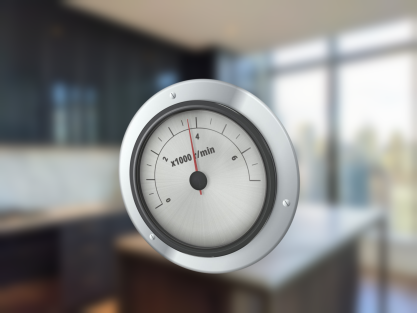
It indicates 3750 rpm
